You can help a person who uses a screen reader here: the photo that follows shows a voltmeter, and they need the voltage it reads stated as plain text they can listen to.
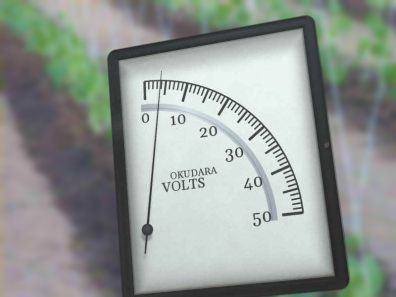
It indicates 4 V
